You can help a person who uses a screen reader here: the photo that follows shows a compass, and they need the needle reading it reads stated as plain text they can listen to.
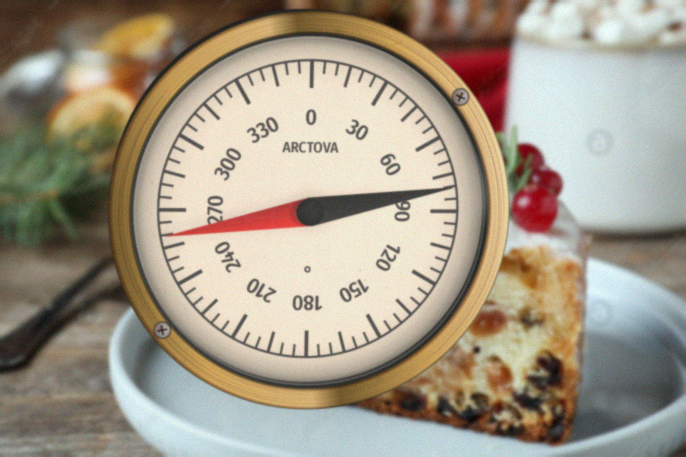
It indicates 260 °
